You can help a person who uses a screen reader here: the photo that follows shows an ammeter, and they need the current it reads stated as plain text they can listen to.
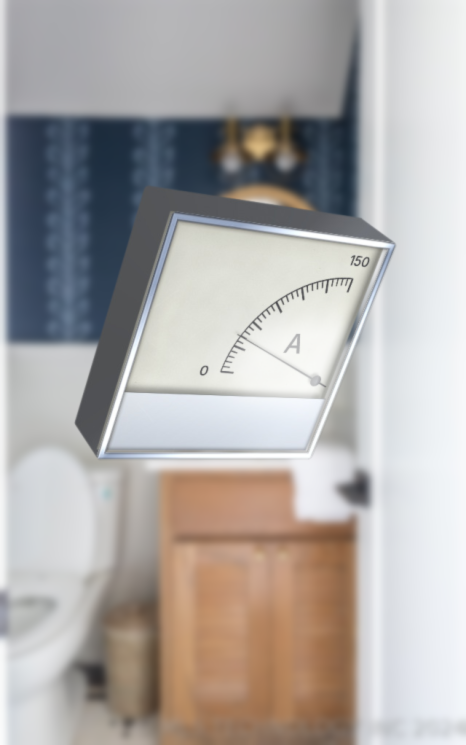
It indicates 35 A
